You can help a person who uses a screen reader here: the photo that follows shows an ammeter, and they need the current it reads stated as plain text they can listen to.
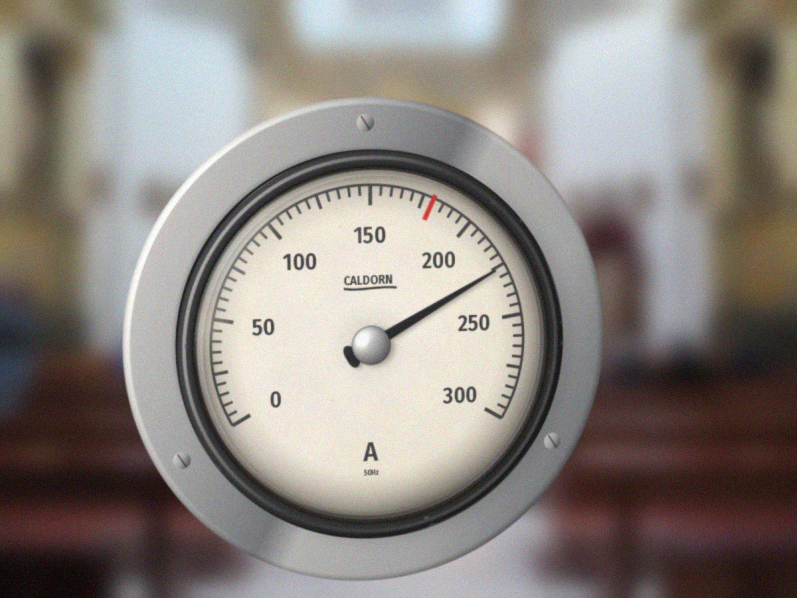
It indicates 225 A
